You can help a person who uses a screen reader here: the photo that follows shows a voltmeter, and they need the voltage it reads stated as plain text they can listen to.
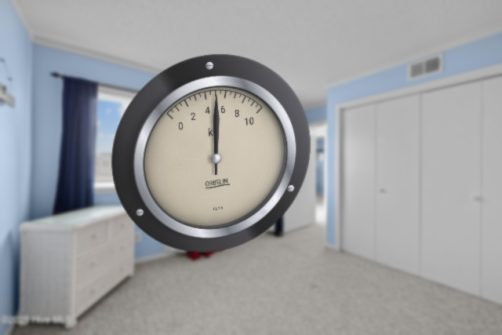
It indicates 5 kV
